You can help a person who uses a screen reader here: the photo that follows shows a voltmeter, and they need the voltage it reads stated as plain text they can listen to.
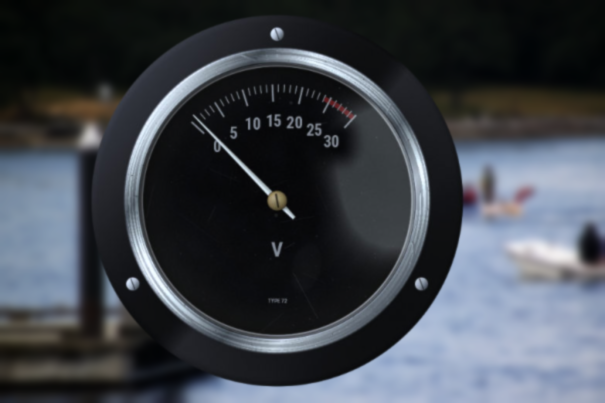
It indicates 1 V
